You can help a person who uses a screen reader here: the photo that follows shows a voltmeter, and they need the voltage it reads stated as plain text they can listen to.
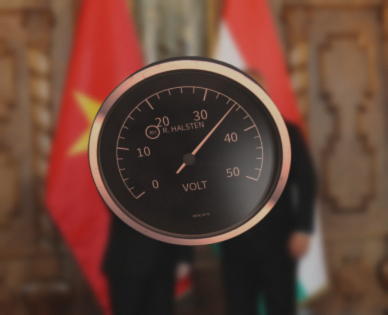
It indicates 35 V
